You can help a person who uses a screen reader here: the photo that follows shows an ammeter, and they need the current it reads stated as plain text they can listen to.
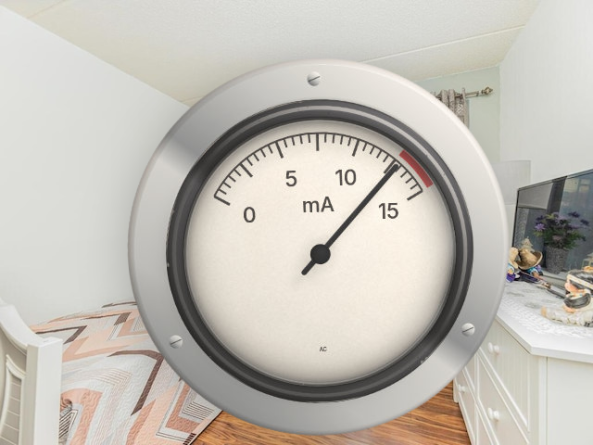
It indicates 12.75 mA
